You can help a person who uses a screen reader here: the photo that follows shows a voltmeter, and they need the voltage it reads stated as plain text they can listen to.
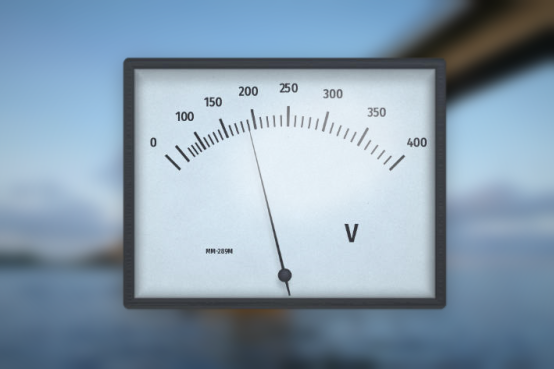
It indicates 190 V
